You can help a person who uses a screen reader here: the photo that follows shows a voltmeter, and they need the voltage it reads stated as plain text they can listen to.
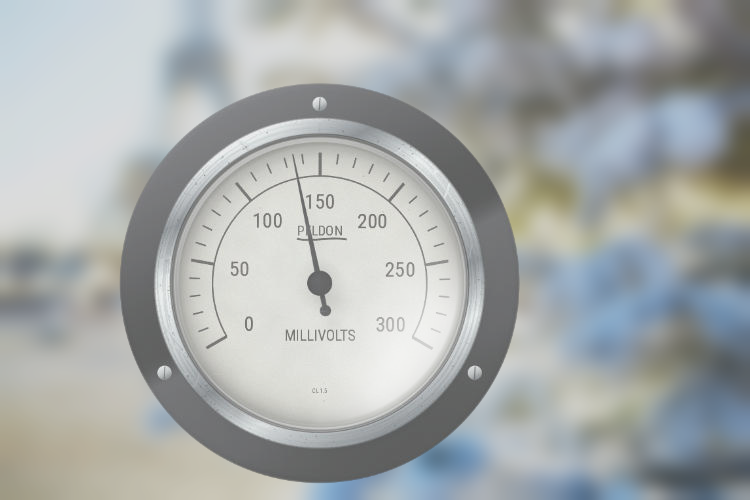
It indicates 135 mV
